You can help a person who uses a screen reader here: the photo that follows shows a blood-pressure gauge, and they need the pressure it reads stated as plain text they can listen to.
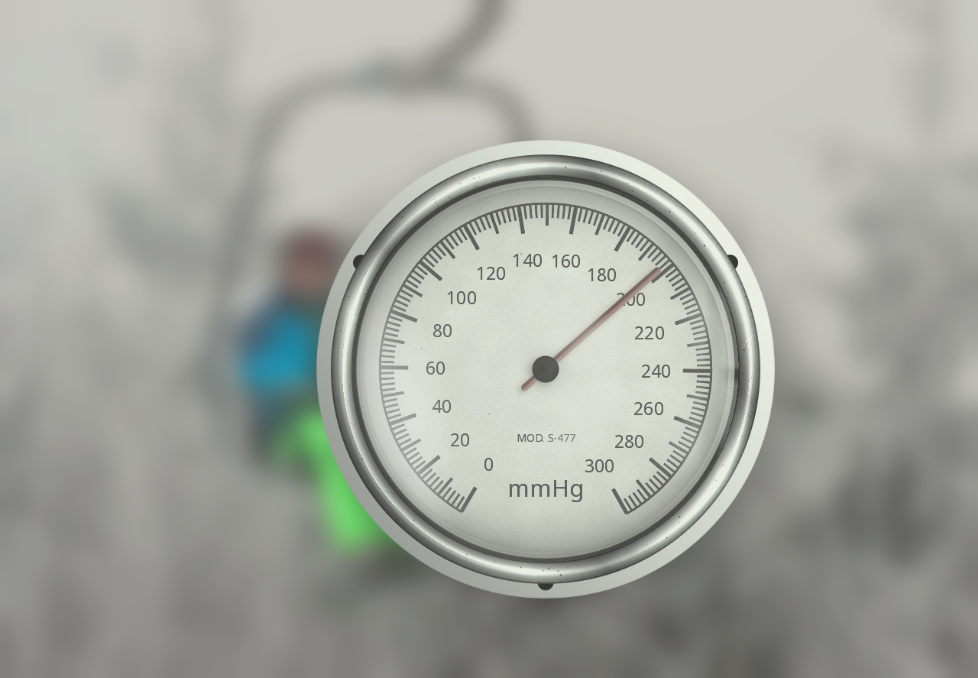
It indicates 198 mmHg
